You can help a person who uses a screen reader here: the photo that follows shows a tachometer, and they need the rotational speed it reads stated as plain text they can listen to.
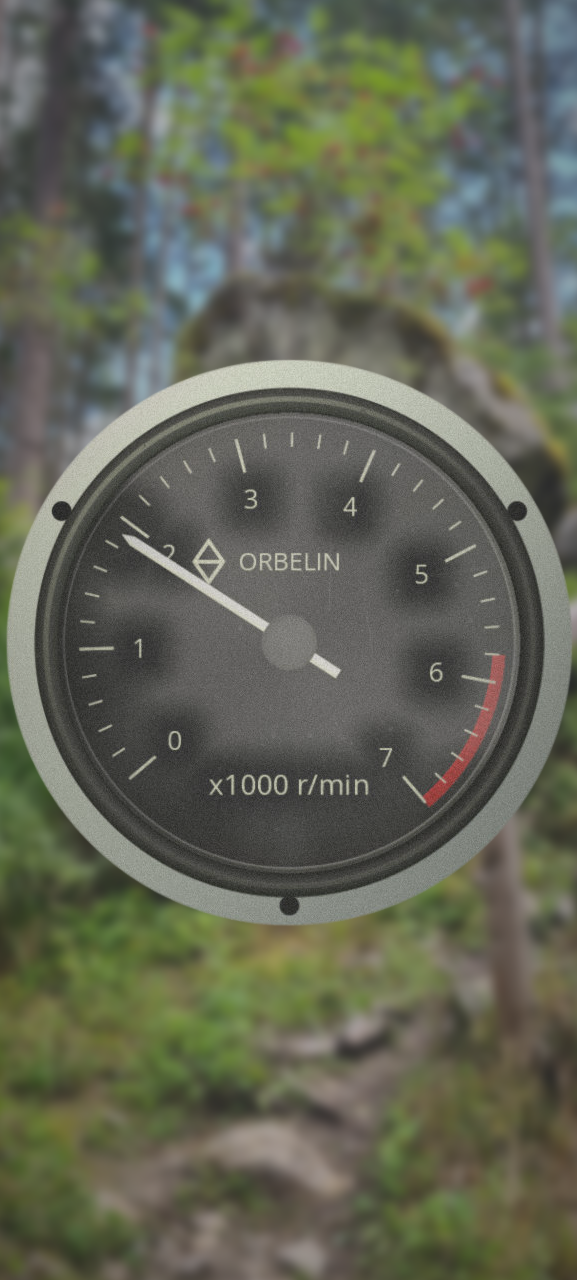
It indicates 1900 rpm
